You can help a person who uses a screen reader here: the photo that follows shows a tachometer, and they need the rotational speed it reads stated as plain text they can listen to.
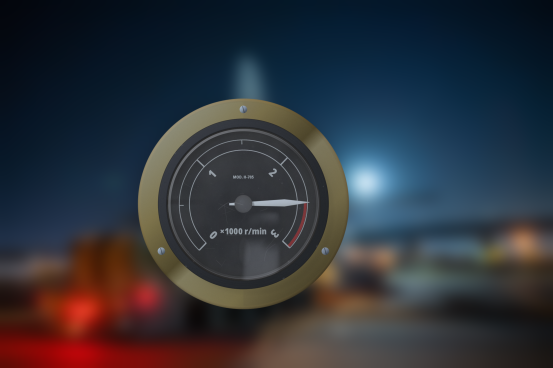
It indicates 2500 rpm
